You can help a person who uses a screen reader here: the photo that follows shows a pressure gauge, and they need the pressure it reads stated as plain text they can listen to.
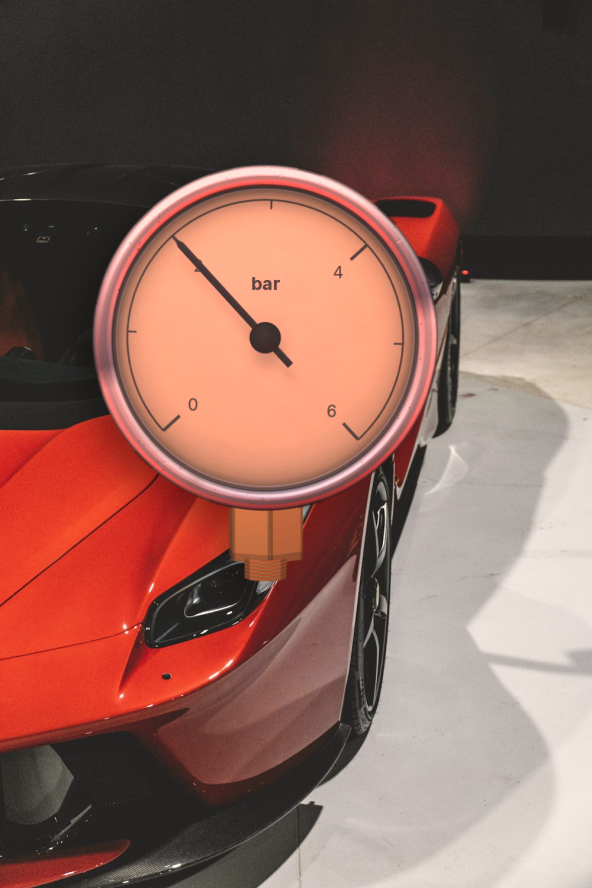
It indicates 2 bar
